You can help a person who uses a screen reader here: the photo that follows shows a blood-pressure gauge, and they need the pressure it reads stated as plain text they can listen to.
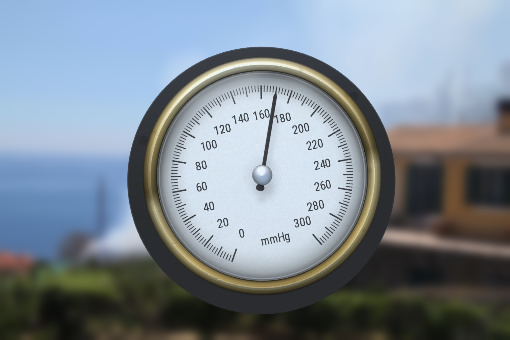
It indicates 170 mmHg
